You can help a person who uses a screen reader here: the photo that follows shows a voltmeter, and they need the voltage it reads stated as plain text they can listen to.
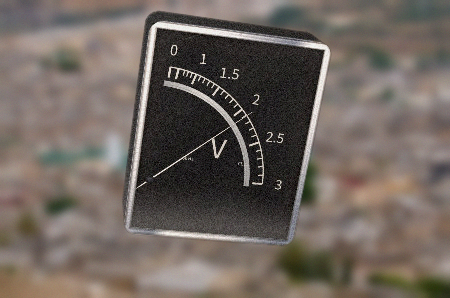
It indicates 2.1 V
